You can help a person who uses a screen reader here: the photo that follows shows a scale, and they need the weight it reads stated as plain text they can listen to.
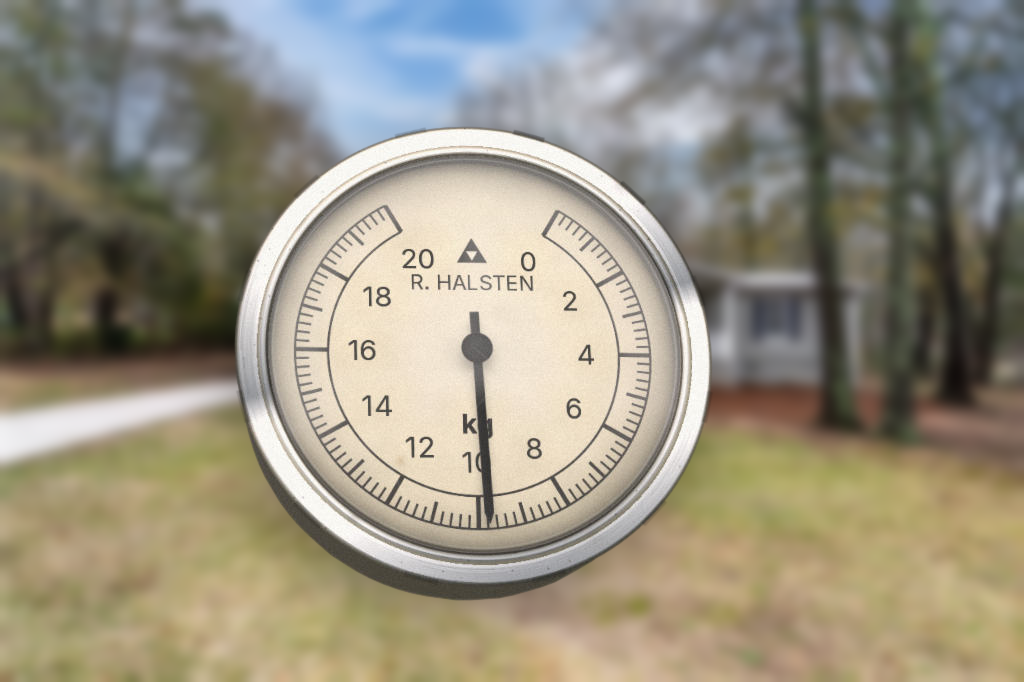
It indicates 9.8 kg
